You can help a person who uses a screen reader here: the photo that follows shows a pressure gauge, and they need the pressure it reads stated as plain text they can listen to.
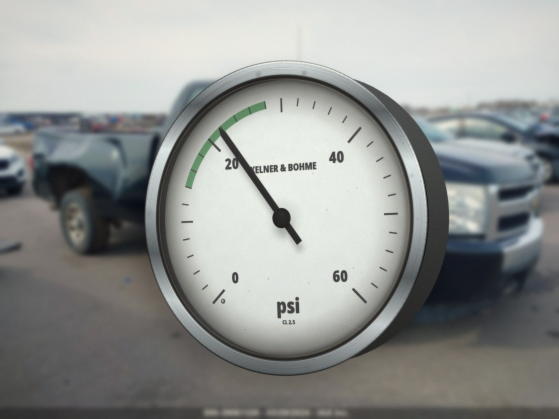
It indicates 22 psi
